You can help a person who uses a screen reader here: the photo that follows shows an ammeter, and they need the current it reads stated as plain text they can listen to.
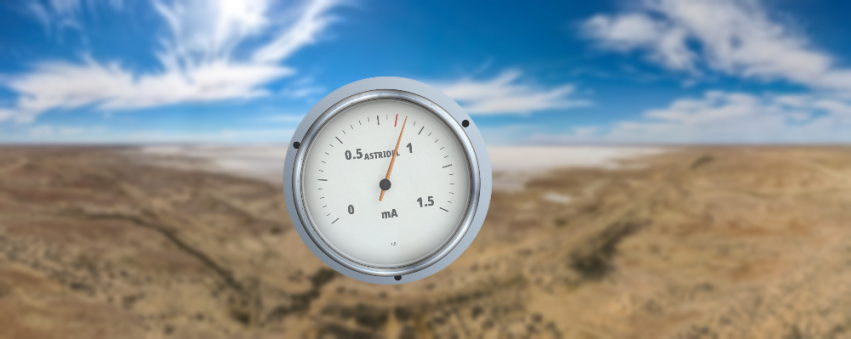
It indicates 0.9 mA
